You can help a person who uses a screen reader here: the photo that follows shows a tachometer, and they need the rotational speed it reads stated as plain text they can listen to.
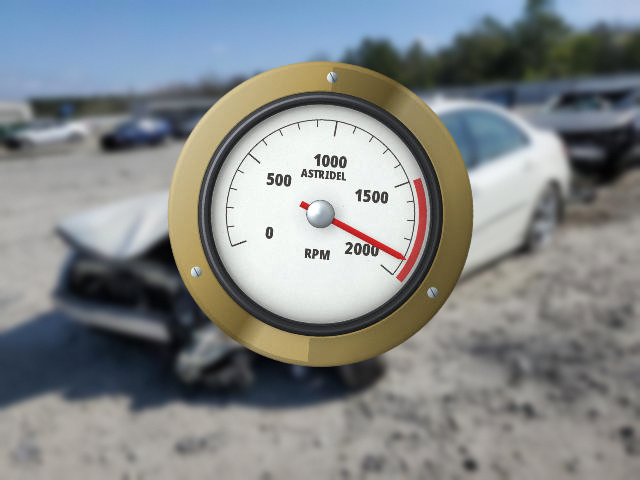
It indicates 1900 rpm
